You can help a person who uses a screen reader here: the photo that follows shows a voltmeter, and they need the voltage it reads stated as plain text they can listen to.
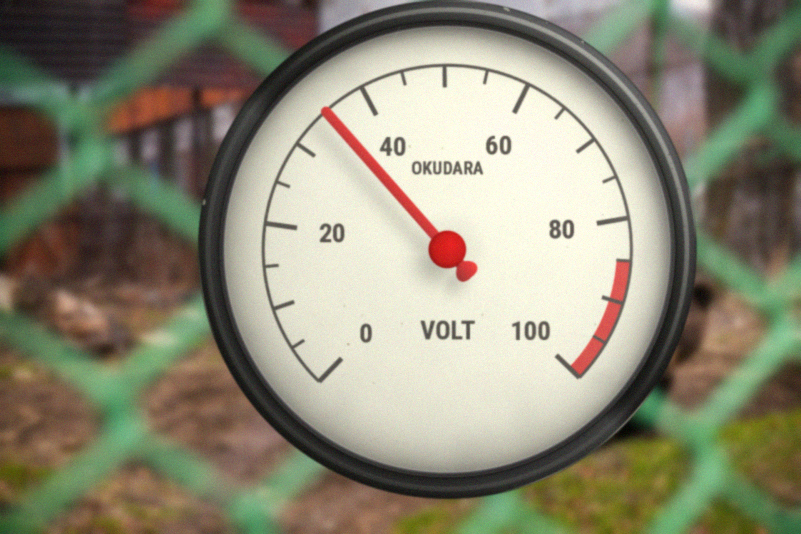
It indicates 35 V
